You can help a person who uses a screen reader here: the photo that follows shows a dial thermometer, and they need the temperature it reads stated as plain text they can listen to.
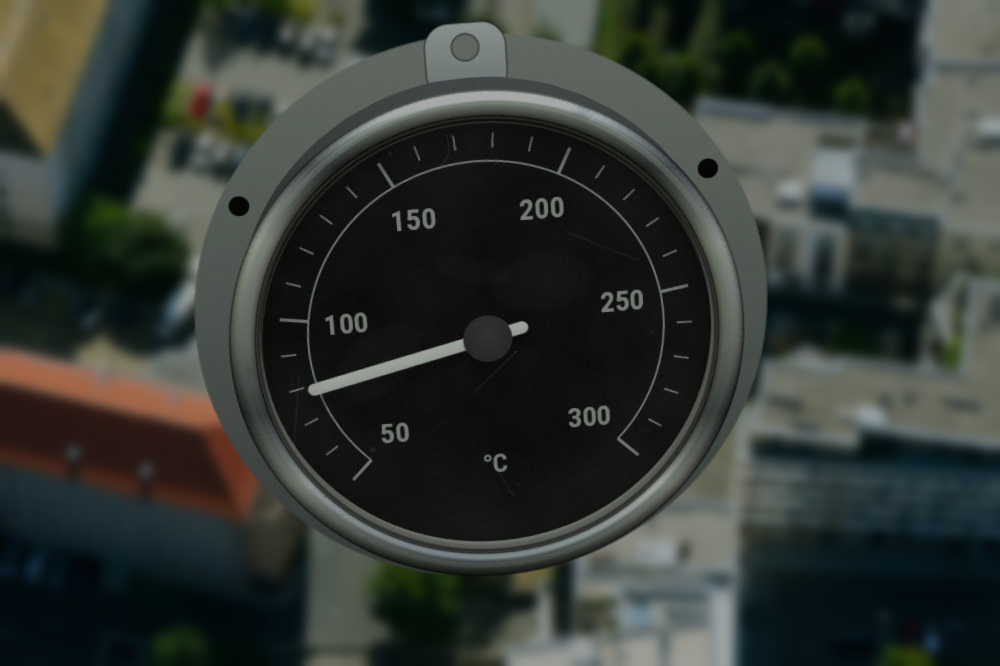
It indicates 80 °C
